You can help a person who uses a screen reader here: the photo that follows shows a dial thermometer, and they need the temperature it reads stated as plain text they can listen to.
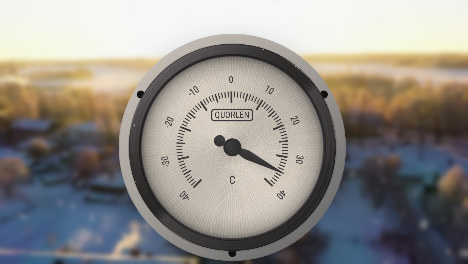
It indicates 35 °C
